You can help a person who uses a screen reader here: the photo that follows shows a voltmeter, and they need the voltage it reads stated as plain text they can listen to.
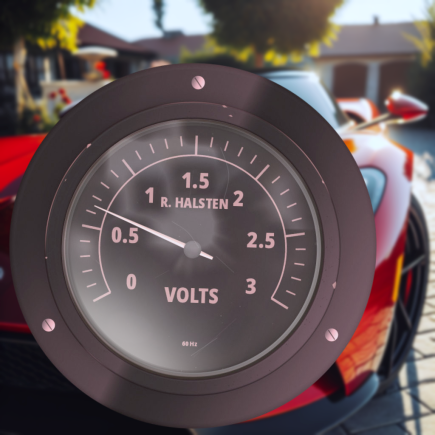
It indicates 0.65 V
